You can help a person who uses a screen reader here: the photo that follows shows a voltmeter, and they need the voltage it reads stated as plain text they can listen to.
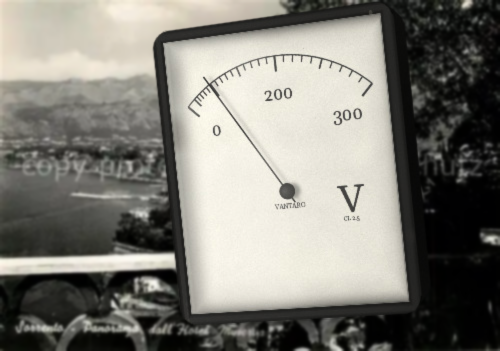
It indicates 100 V
